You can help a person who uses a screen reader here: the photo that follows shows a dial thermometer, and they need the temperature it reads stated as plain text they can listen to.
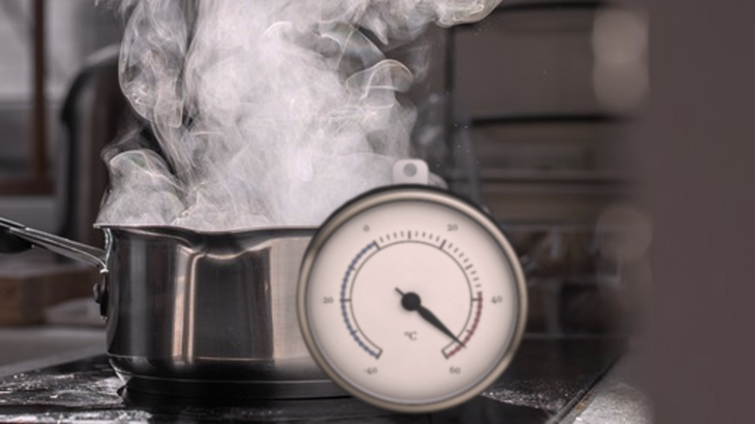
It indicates 54 °C
